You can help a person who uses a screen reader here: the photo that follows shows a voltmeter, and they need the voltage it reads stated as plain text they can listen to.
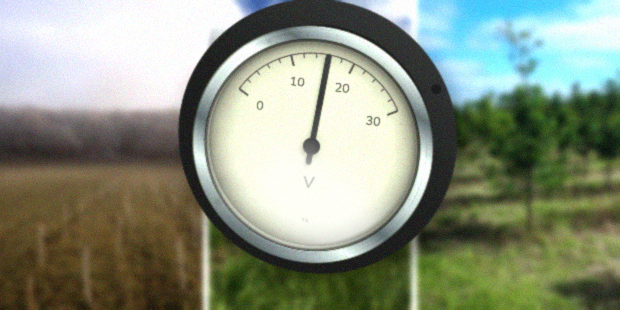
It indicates 16 V
